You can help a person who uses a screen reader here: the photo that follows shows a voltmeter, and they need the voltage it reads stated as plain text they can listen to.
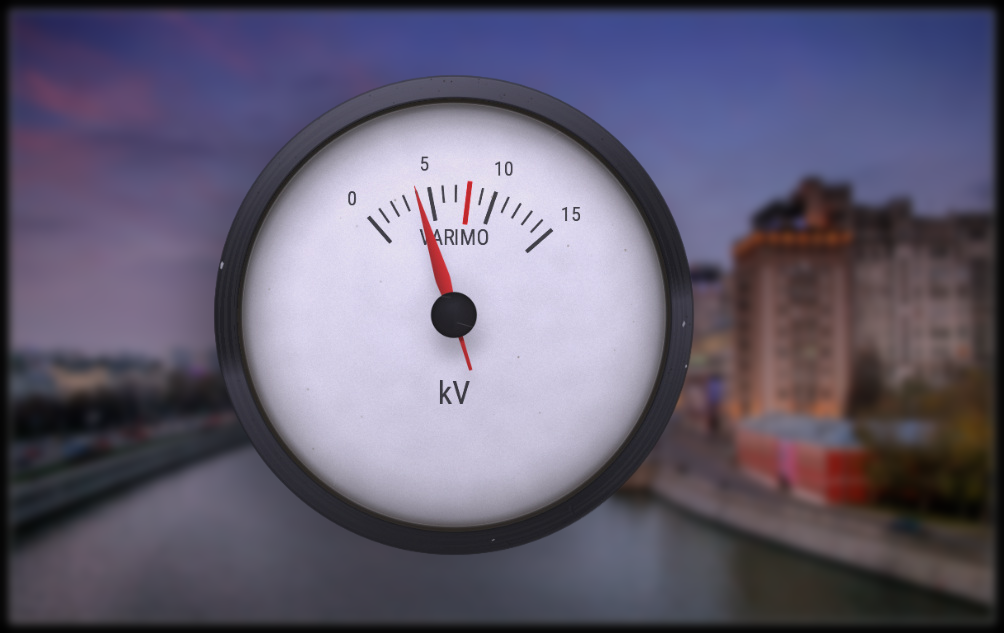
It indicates 4 kV
